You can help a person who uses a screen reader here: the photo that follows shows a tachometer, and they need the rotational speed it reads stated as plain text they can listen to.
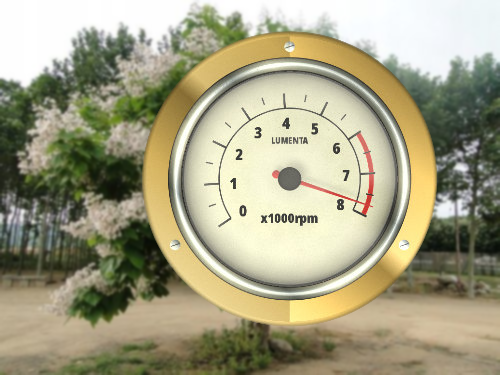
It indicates 7750 rpm
